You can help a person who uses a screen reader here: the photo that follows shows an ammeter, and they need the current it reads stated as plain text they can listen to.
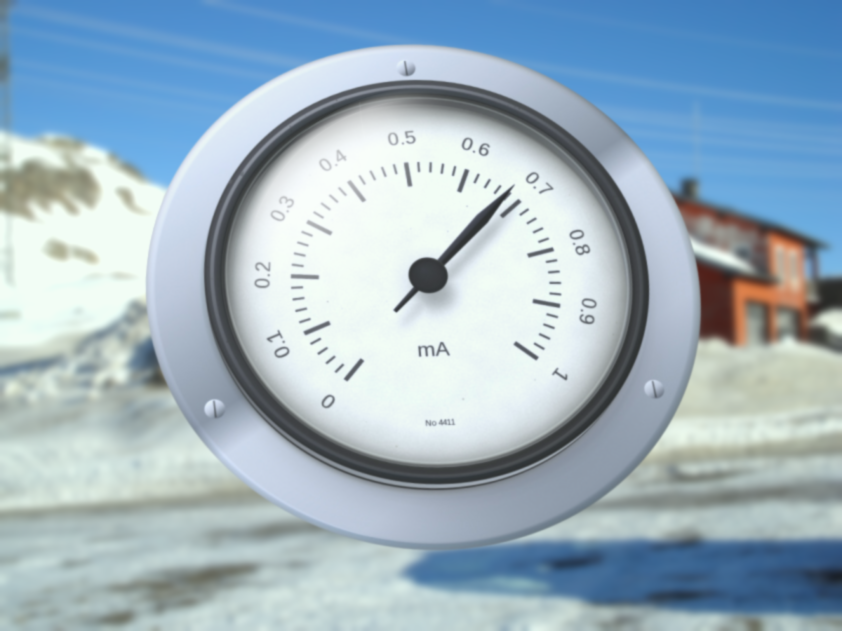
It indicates 0.68 mA
